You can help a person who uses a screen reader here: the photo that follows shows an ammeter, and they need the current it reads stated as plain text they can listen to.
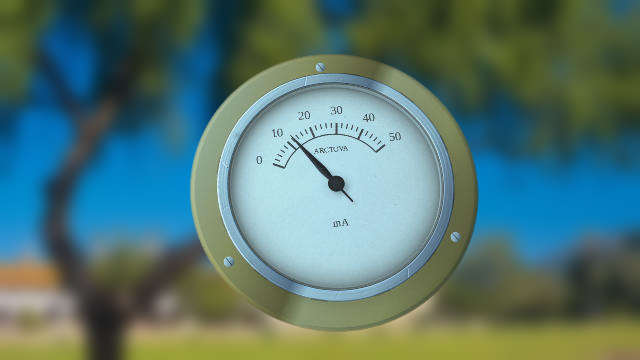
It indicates 12 mA
